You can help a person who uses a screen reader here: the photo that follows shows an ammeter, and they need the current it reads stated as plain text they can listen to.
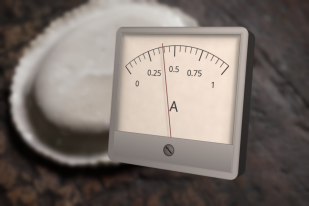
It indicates 0.4 A
